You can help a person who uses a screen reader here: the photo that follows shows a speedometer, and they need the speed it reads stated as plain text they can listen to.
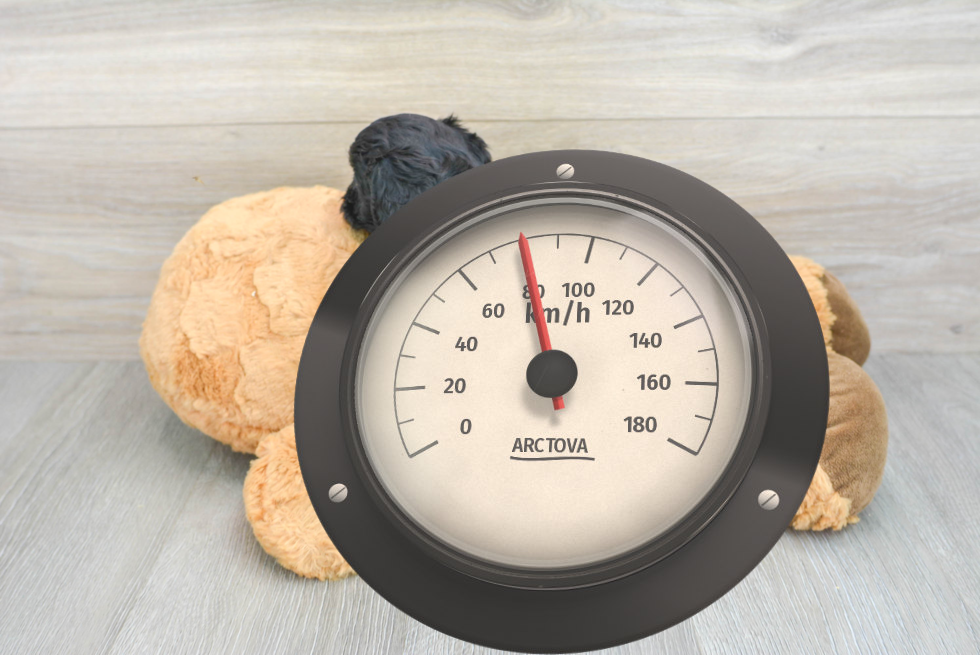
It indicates 80 km/h
